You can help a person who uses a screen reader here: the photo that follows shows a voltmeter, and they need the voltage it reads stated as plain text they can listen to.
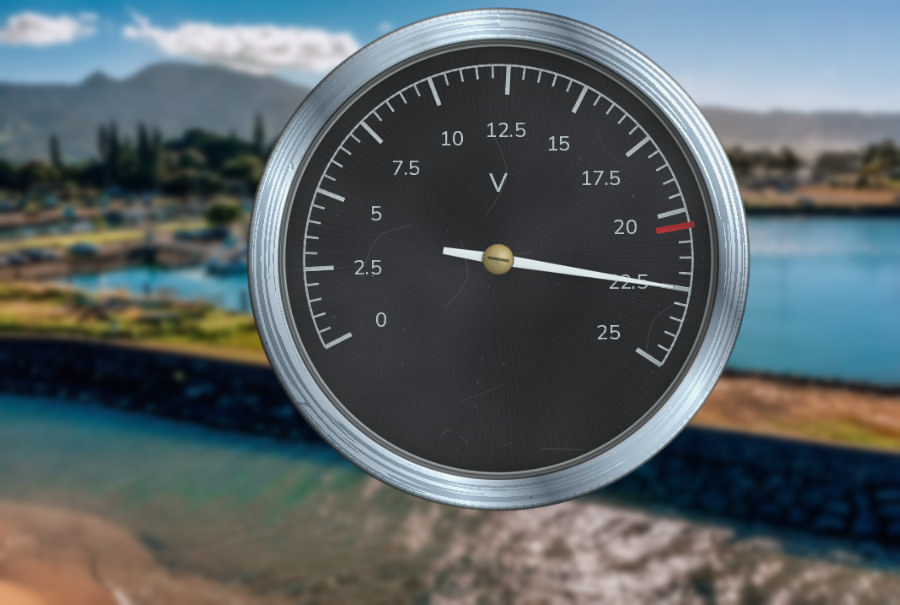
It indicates 22.5 V
